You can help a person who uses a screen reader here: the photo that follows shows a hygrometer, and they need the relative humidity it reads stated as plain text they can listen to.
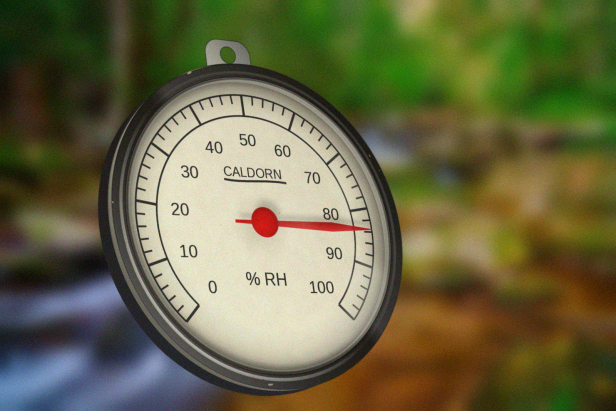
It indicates 84 %
